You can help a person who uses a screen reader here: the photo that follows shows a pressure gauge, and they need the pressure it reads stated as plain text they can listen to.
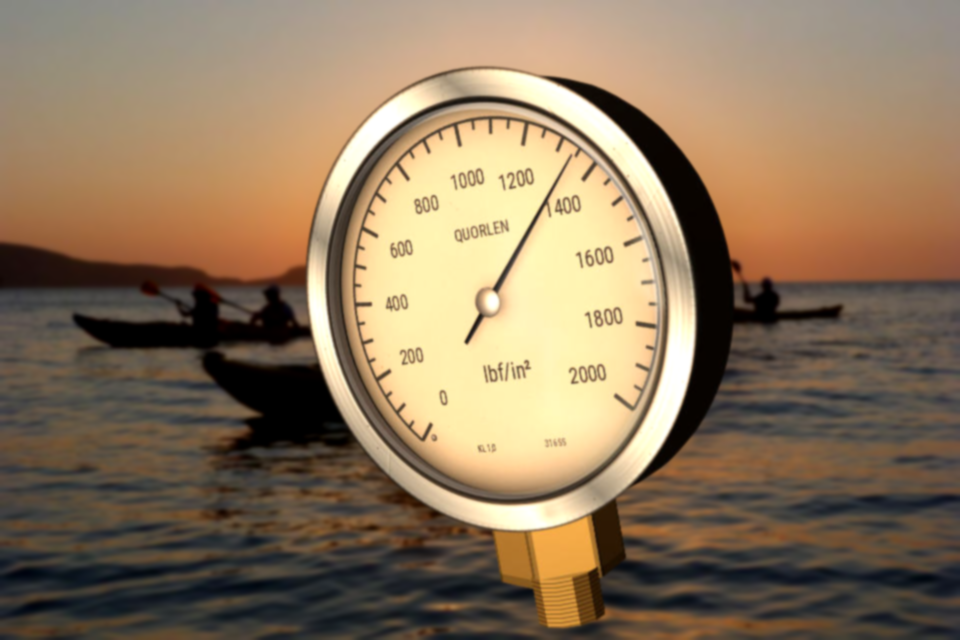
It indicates 1350 psi
